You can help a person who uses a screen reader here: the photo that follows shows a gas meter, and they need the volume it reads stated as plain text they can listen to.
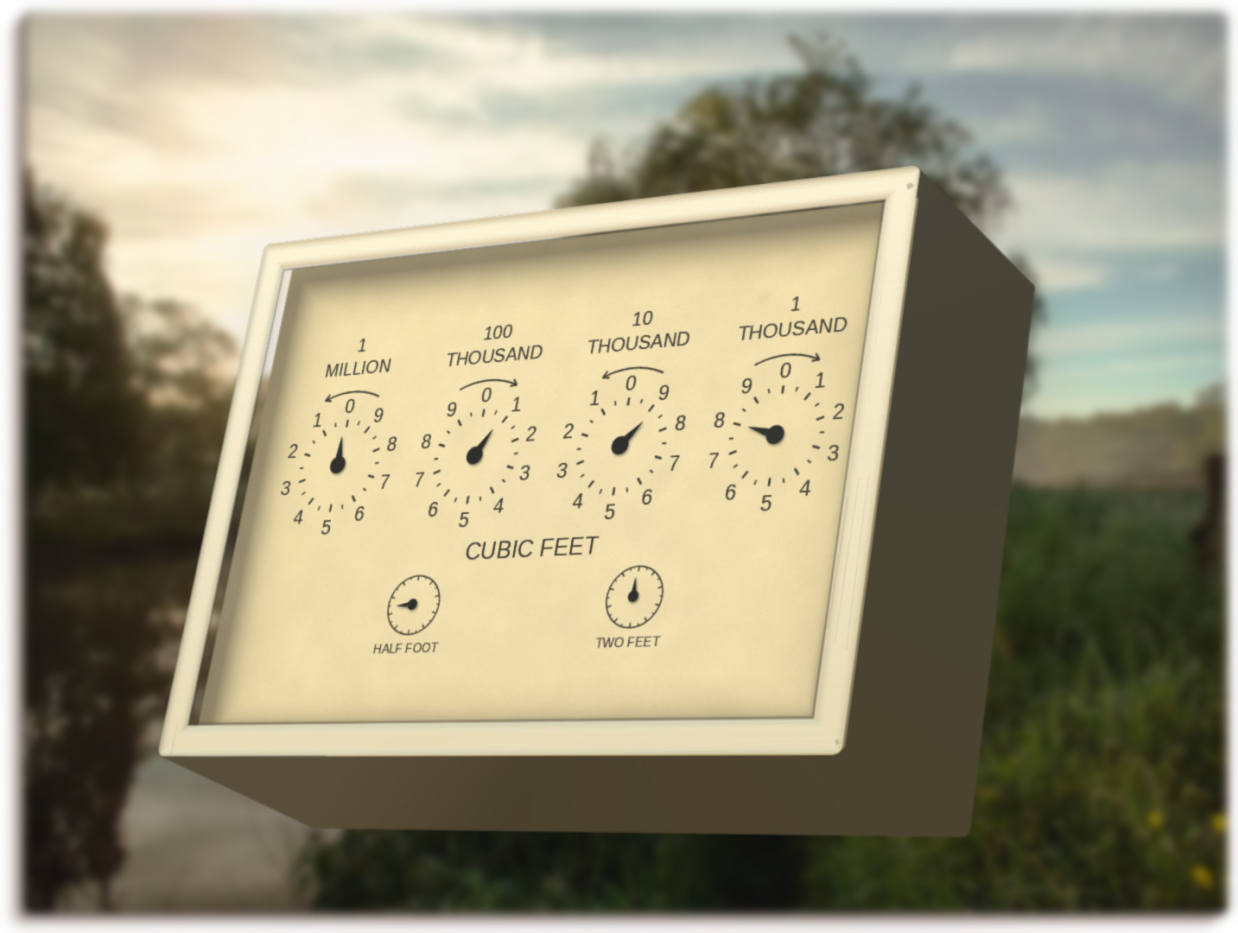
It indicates 8800 ft³
